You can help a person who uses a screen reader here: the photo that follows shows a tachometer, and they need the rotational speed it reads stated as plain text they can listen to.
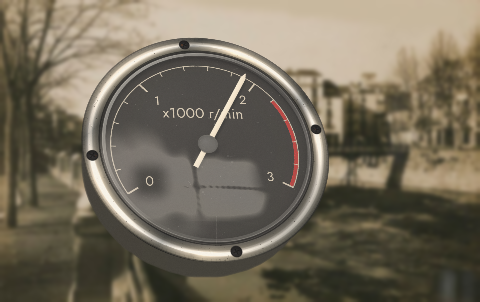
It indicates 1900 rpm
